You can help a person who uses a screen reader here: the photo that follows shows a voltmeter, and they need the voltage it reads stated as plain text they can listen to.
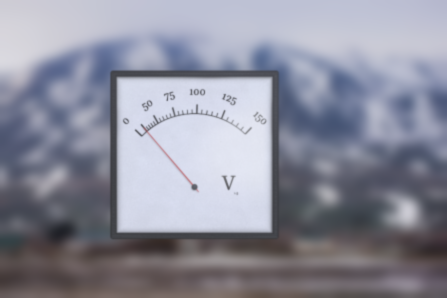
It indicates 25 V
